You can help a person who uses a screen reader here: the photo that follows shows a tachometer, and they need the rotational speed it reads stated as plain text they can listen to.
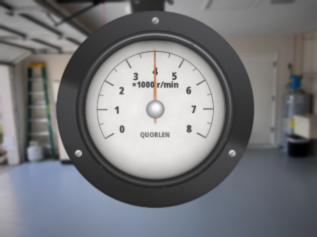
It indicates 4000 rpm
